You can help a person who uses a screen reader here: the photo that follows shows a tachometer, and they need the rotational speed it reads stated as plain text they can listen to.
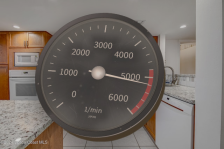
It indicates 5200 rpm
